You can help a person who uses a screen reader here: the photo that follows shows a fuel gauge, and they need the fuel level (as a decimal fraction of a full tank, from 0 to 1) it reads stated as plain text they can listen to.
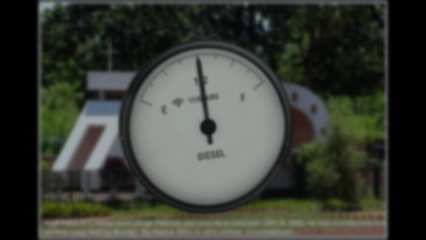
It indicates 0.5
